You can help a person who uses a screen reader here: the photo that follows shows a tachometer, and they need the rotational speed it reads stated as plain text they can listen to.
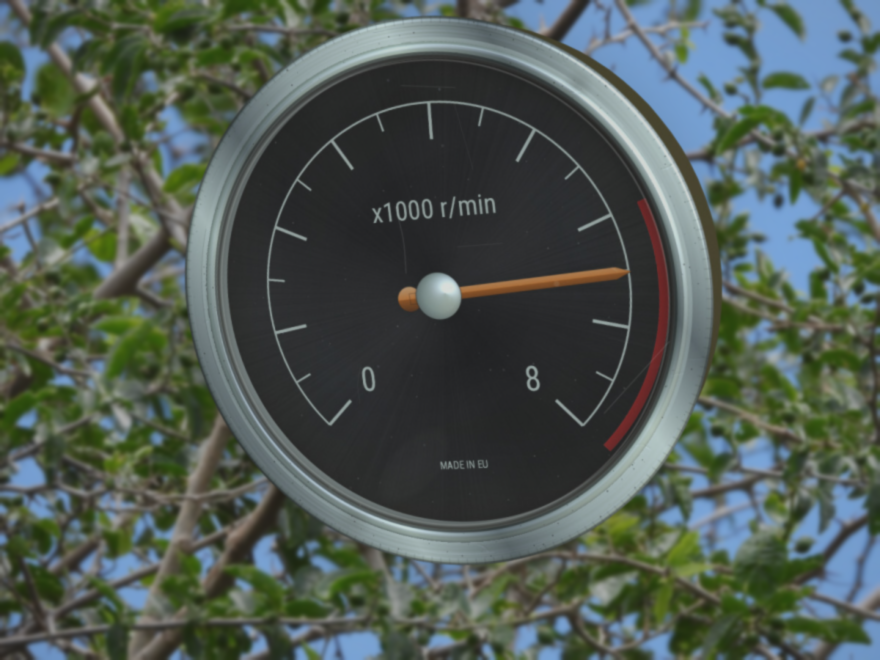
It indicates 6500 rpm
